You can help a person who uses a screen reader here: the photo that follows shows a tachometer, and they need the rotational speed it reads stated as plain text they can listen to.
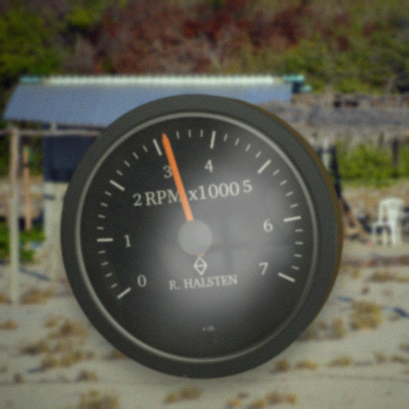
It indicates 3200 rpm
